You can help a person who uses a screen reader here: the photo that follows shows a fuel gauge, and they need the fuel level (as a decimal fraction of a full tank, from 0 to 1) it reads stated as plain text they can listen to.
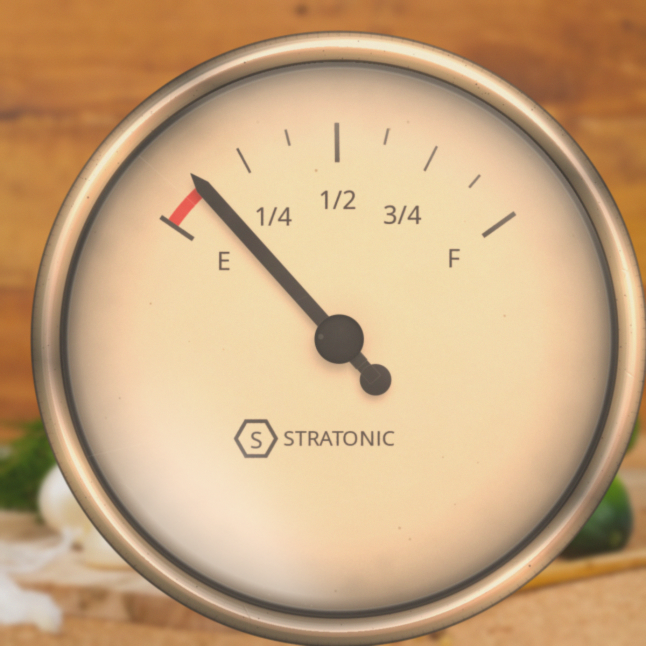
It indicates 0.125
